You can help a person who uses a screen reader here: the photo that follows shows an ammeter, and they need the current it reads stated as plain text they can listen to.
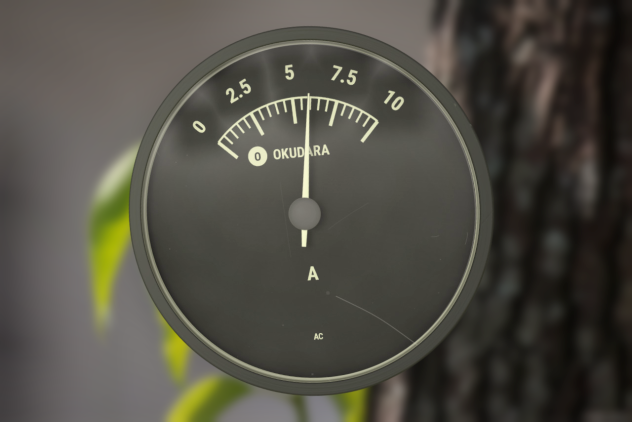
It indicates 6 A
